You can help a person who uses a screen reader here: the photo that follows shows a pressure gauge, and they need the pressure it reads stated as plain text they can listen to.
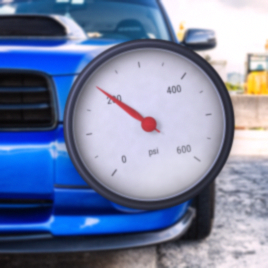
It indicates 200 psi
